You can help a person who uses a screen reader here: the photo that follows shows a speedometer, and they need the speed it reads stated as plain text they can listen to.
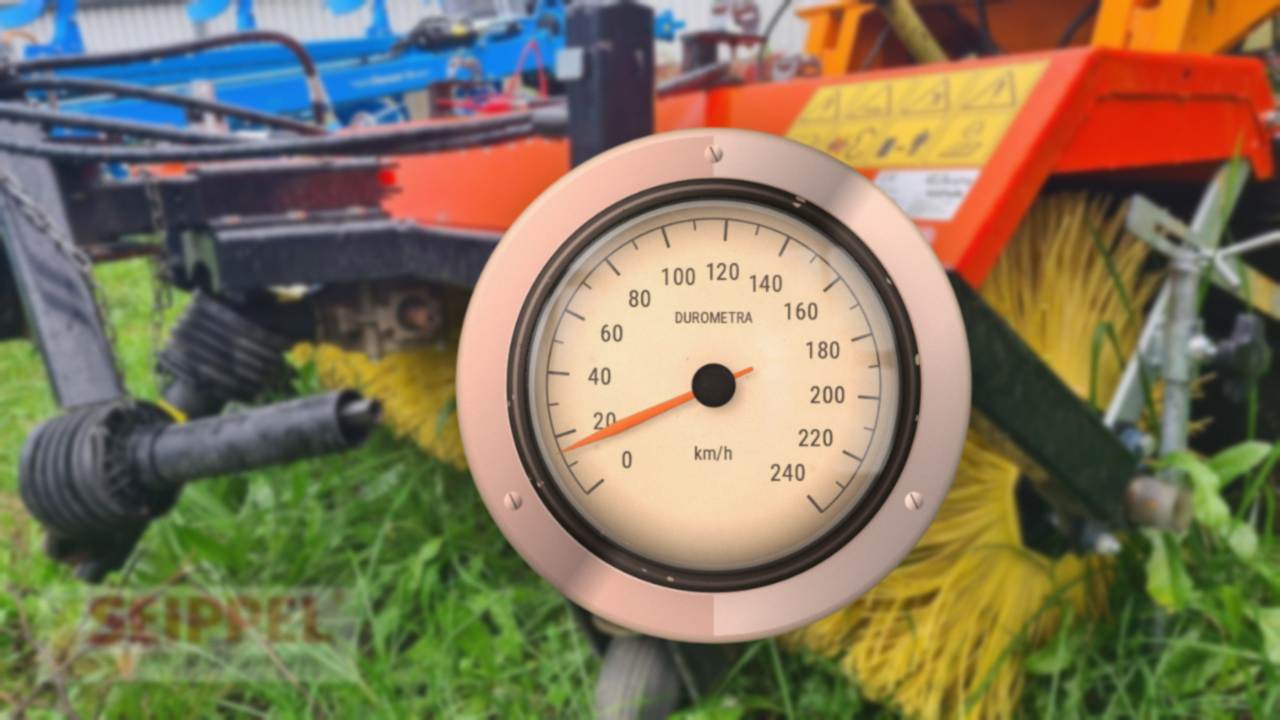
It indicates 15 km/h
